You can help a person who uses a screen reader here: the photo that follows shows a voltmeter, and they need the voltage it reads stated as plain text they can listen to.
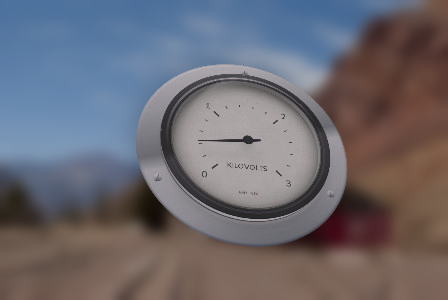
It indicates 0.4 kV
